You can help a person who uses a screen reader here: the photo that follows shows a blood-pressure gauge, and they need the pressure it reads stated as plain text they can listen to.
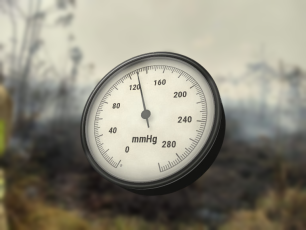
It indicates 130 mmHg
